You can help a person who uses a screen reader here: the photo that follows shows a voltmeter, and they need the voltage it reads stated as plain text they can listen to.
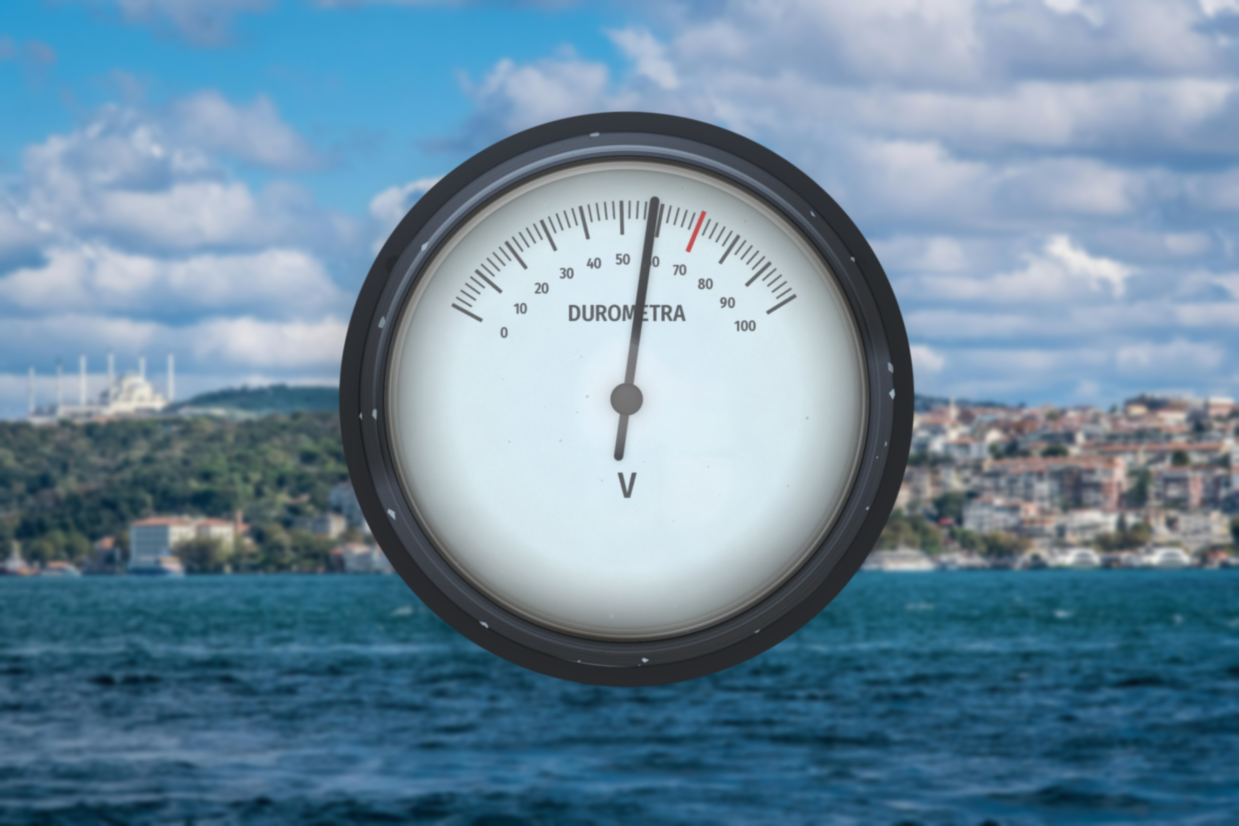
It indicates 58 V
